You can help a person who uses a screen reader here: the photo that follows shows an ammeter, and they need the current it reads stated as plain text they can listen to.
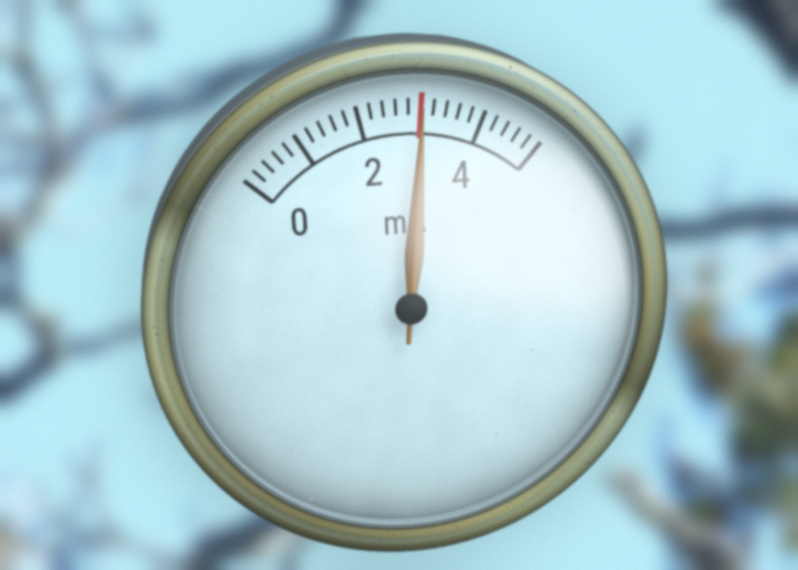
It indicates 3 mA
